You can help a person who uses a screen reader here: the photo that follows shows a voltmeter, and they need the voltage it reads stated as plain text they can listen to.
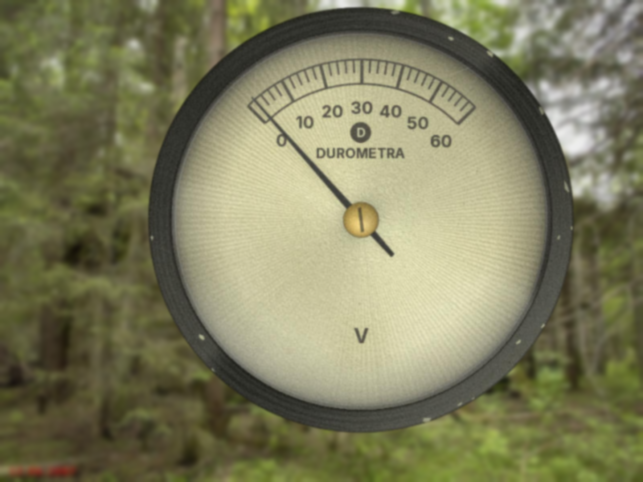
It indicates 2 V
